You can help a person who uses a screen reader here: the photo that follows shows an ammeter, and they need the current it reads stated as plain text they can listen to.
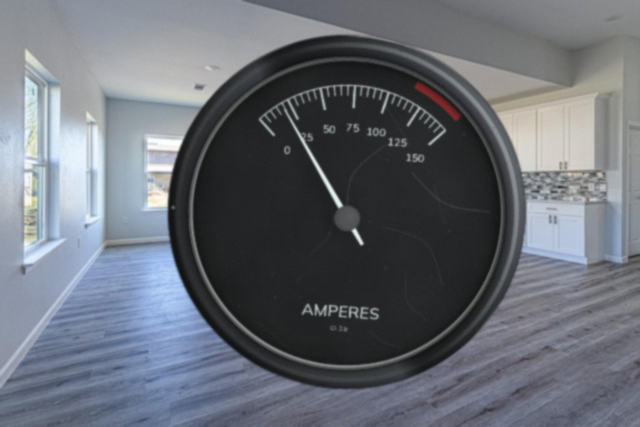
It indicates 20 A
